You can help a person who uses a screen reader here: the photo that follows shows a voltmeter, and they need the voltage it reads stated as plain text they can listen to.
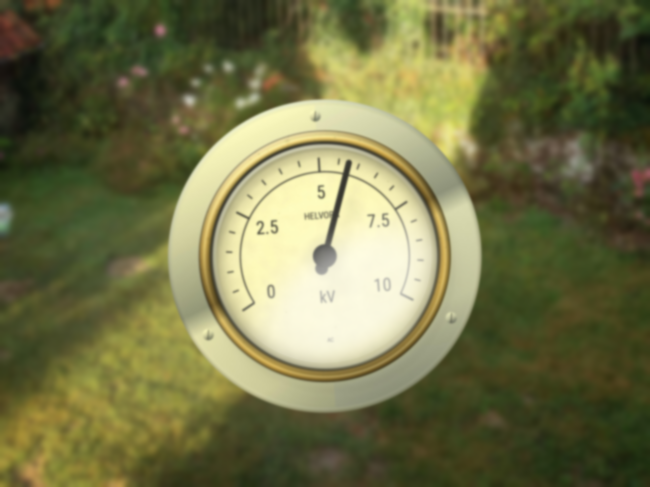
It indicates 5.75 kV
